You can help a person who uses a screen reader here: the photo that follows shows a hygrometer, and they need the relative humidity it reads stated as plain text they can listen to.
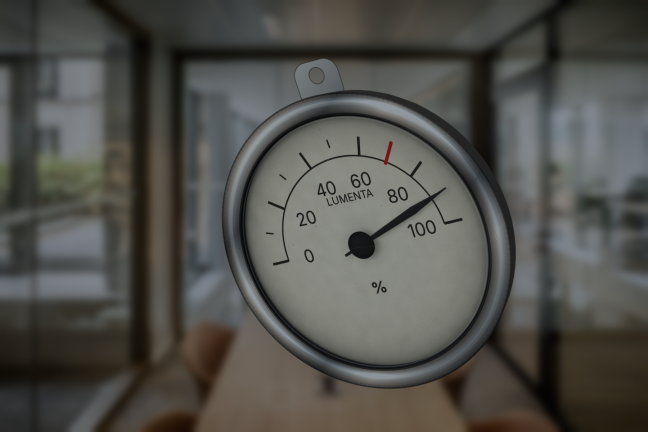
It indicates 90 %
